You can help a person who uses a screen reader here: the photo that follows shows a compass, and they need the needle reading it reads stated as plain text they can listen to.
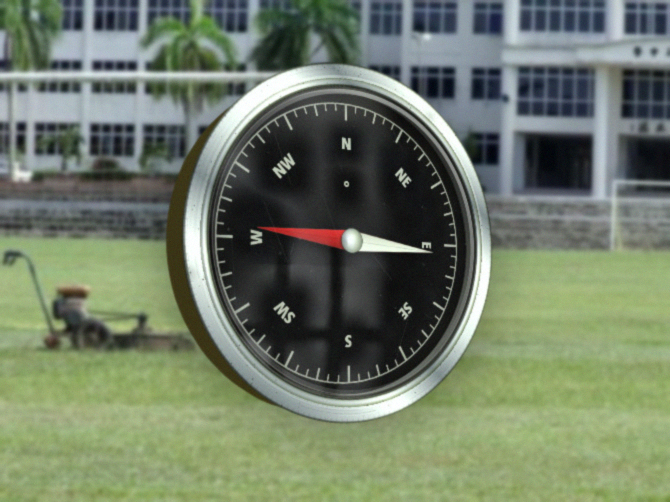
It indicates 275 °
